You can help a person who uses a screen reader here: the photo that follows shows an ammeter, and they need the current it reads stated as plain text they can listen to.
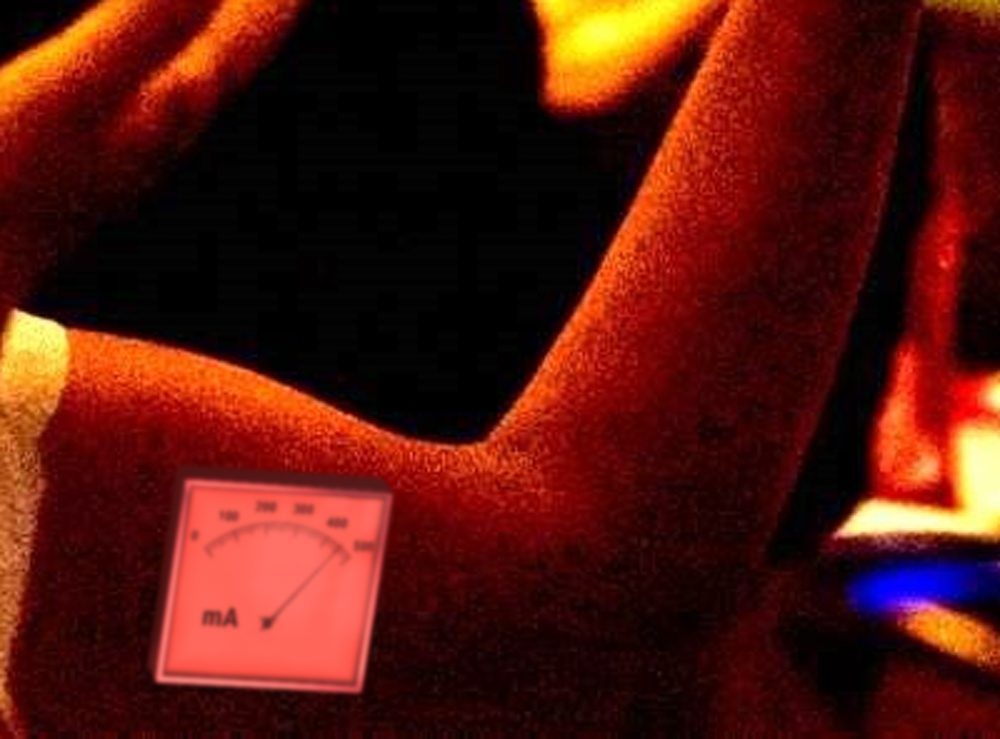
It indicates 450 mA
